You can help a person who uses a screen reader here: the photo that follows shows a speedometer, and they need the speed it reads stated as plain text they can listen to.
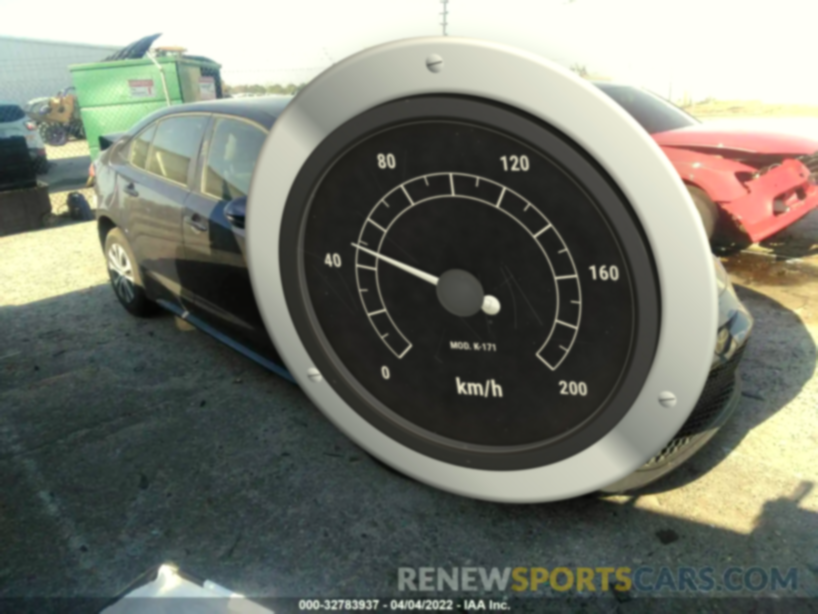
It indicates 50 km/h
